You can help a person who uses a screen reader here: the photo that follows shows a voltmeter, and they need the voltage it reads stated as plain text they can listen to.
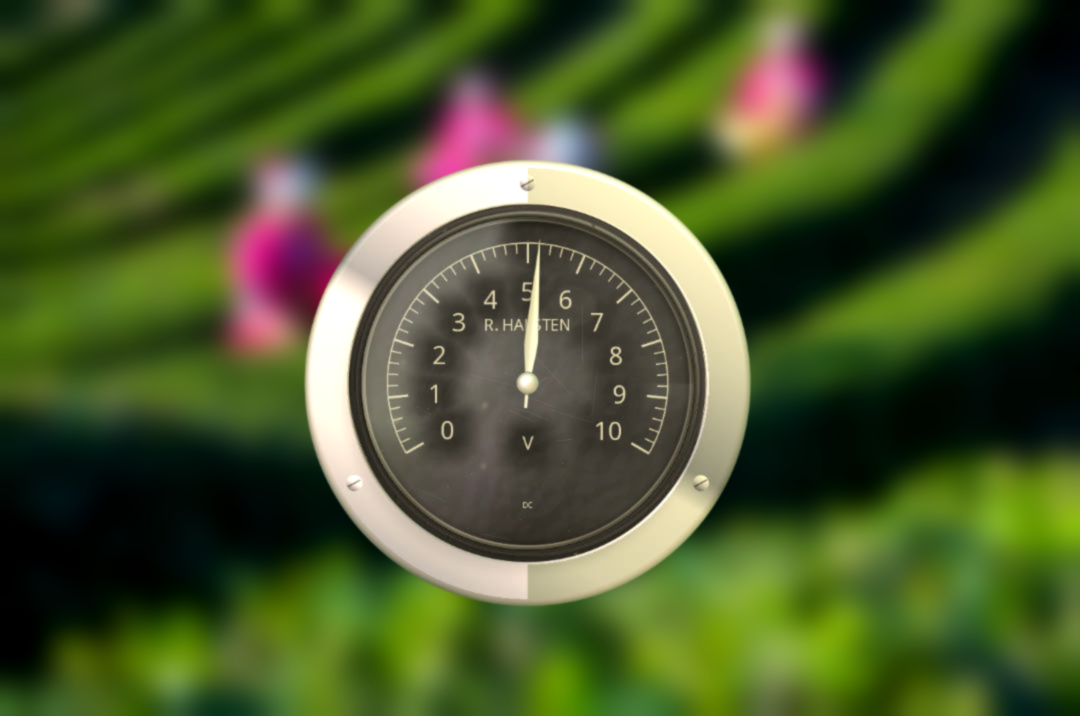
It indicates 5.2 V
